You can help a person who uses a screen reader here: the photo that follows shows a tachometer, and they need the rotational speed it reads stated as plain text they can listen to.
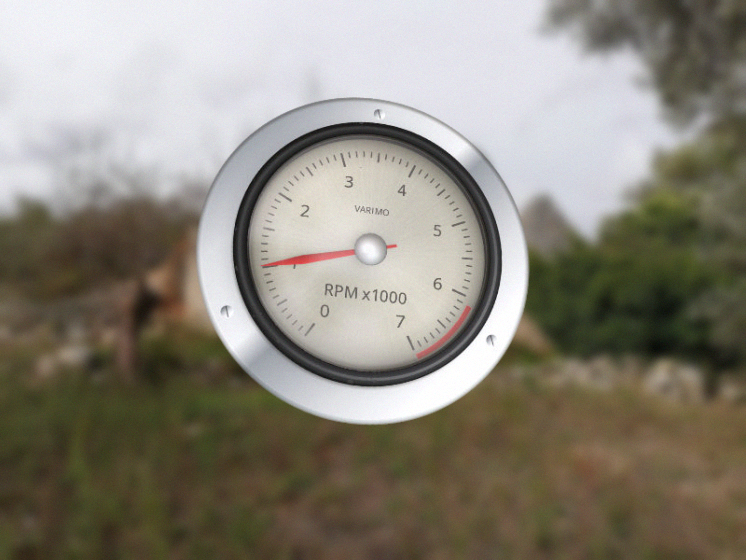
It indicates 1000 rpm
